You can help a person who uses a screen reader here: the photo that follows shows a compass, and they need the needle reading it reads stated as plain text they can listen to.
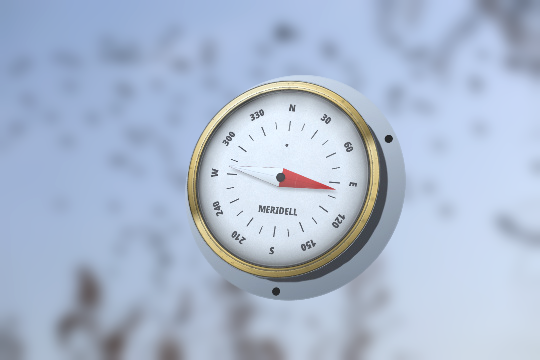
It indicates 97.5 °
